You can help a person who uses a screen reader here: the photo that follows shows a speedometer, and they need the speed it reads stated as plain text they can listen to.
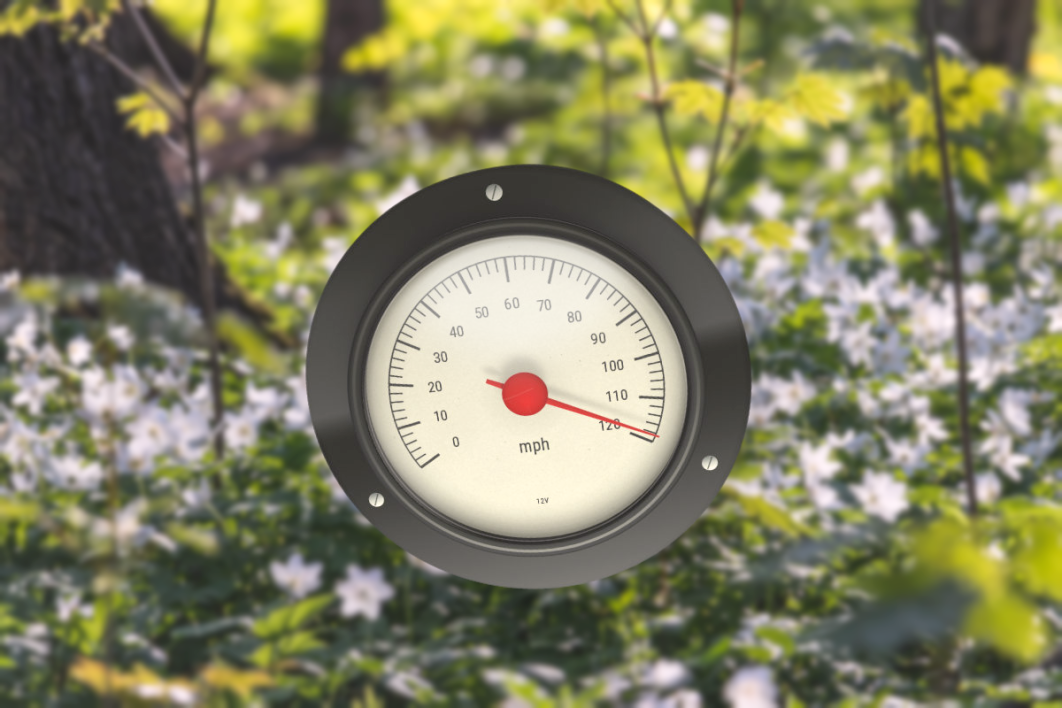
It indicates 118 mph
